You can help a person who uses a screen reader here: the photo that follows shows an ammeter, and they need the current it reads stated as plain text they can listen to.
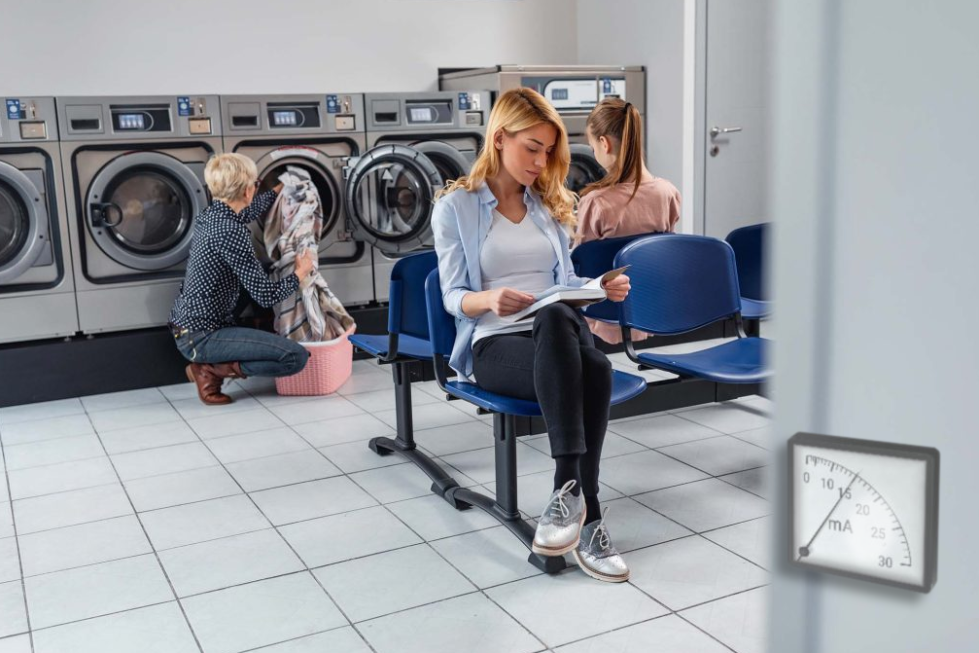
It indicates 15 mA
